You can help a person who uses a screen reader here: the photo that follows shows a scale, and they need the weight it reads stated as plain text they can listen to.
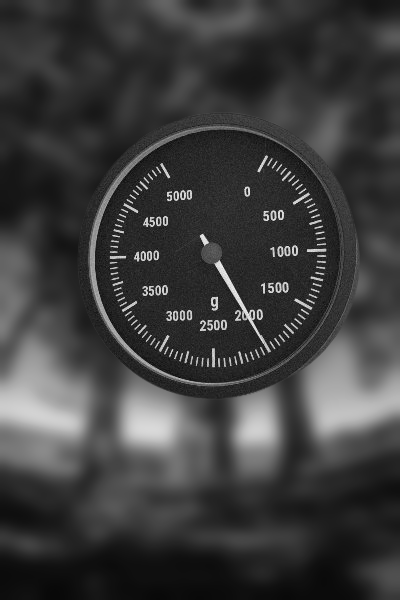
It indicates 2000 g
